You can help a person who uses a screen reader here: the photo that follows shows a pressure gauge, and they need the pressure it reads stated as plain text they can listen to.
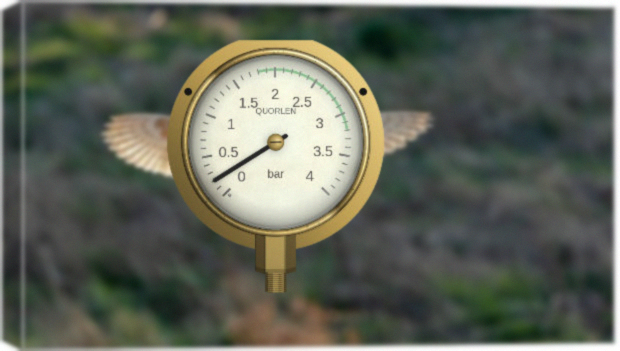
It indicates 0.2 bar
